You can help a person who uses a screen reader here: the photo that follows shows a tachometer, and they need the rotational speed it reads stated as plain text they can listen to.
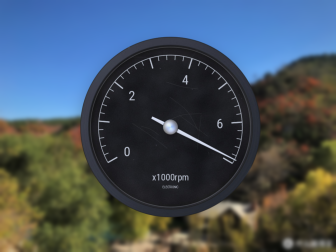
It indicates 6900 rpm
